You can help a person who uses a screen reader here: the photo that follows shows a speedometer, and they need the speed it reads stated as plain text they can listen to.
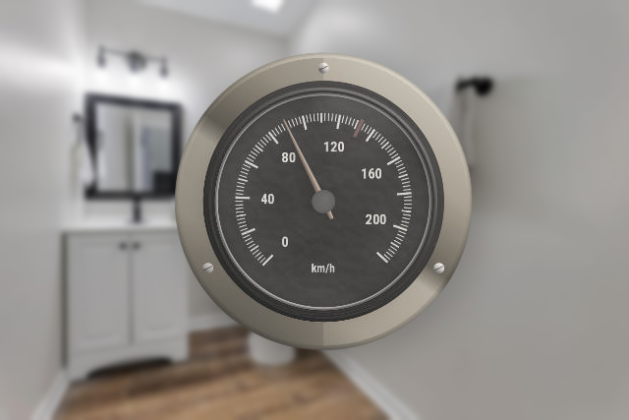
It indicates 90 km/h
